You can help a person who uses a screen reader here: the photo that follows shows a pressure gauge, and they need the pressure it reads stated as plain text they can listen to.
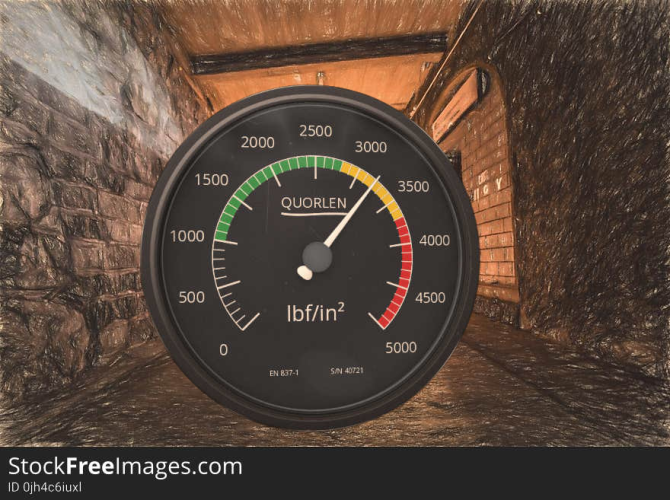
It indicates 3200 psi
